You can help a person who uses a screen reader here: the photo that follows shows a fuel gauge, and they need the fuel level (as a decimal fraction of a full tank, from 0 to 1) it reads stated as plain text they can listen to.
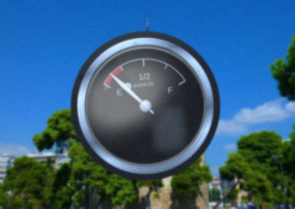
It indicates 0.125
